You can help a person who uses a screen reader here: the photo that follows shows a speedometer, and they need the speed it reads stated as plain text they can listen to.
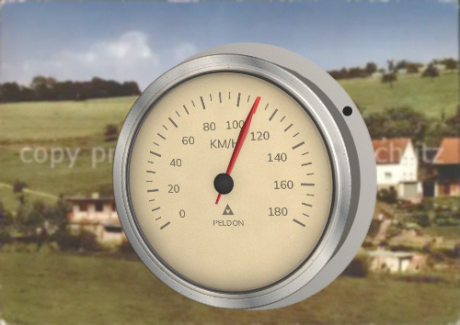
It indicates 110 km/h
